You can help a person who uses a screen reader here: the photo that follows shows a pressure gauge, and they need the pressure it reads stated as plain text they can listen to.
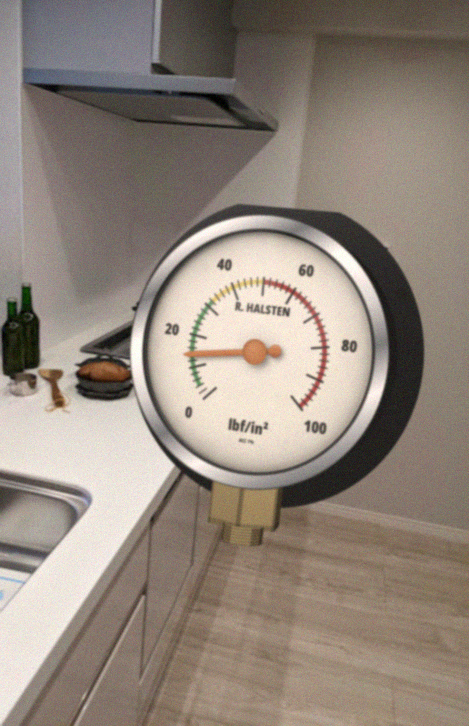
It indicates 14 psi
